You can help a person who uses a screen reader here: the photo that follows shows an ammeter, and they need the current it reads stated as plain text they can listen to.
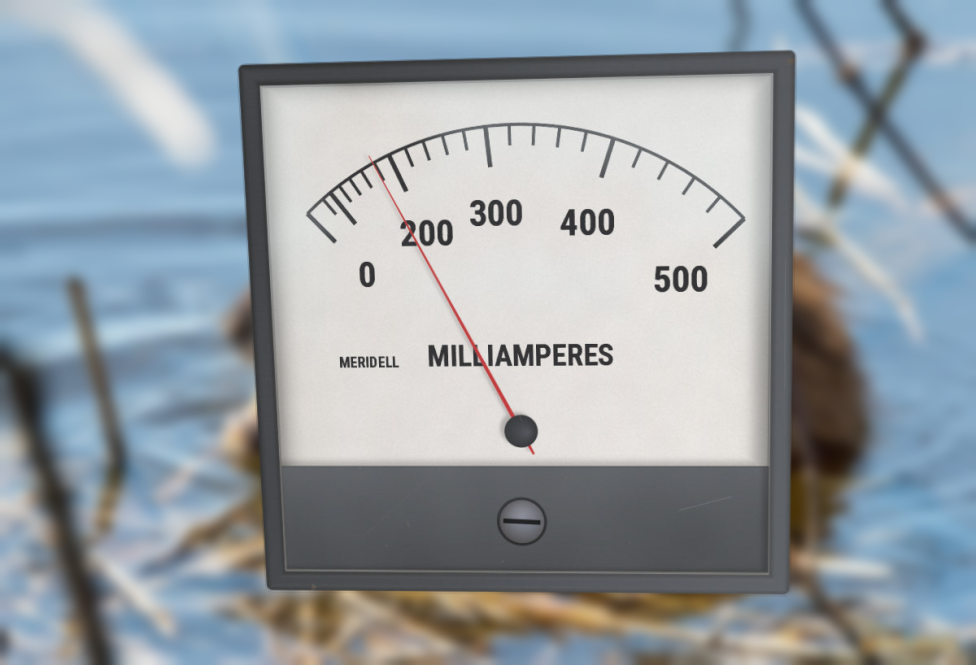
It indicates 180 mA
